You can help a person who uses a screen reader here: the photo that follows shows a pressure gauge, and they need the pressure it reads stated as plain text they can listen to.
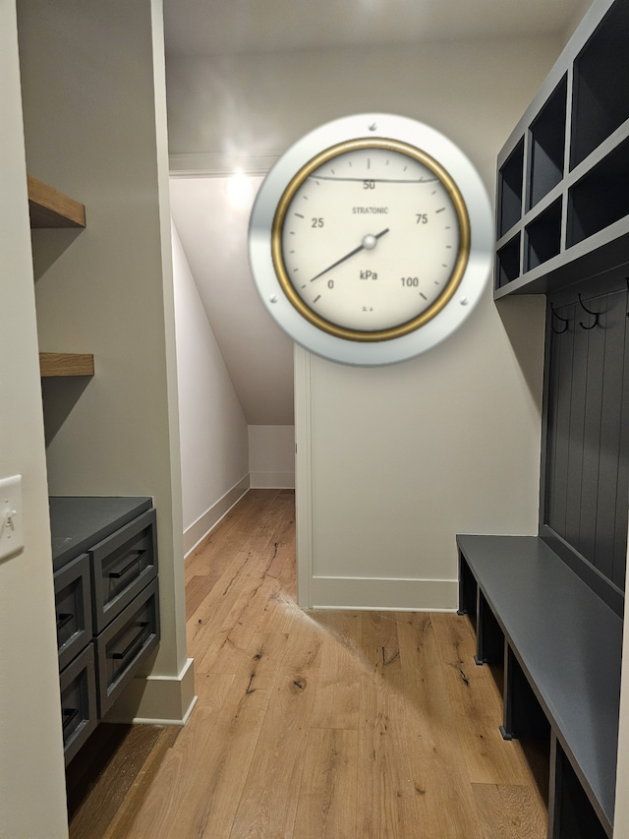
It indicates 5 kPa
